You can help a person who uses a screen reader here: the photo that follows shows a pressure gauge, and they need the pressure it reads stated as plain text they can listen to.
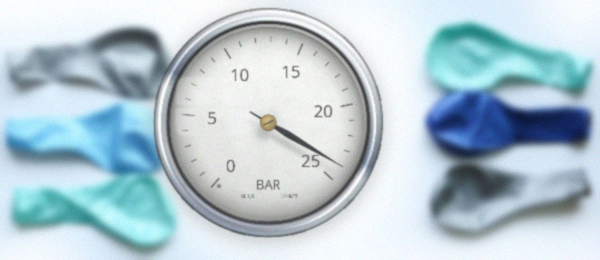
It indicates 24 bar
